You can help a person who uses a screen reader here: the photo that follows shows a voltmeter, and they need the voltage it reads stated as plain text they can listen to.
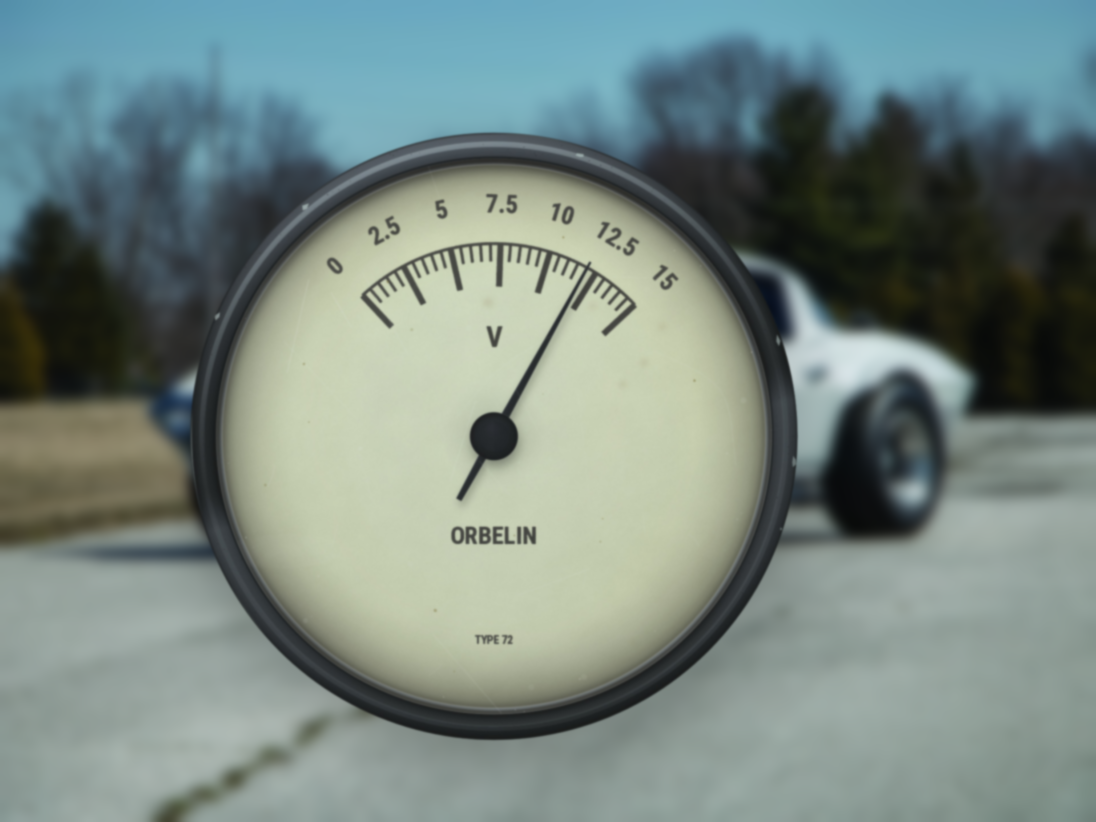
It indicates 12 V
